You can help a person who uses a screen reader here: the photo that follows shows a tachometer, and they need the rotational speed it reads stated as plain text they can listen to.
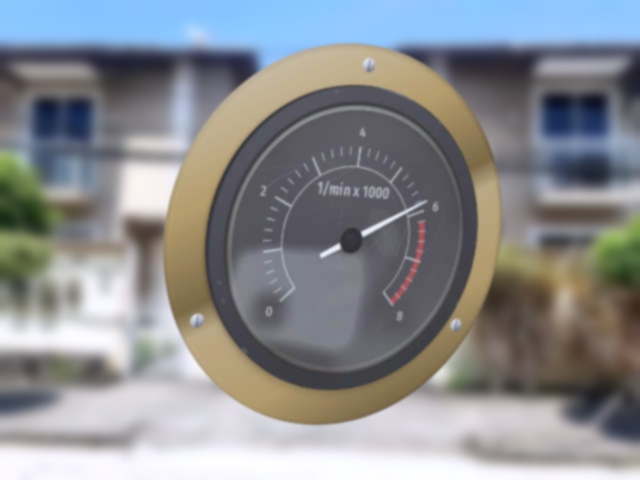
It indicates 5800 rpm
